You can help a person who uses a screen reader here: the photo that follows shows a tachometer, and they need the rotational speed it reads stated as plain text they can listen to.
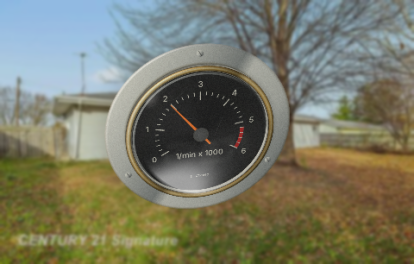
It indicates 2000 rpm
